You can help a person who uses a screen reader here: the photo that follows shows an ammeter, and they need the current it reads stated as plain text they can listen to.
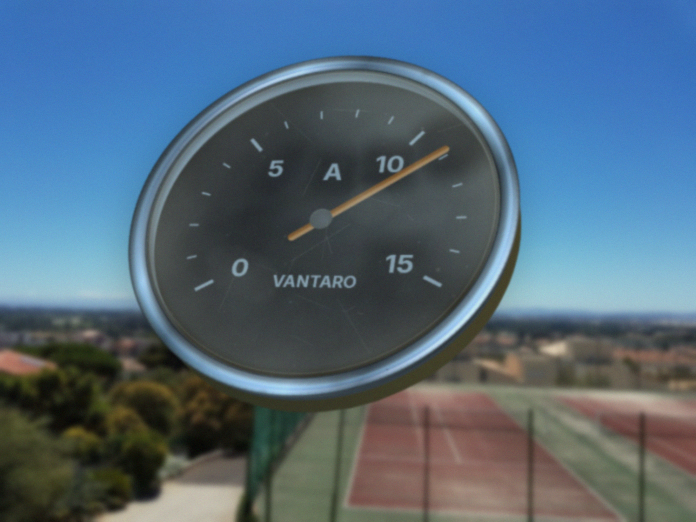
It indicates 11 A
